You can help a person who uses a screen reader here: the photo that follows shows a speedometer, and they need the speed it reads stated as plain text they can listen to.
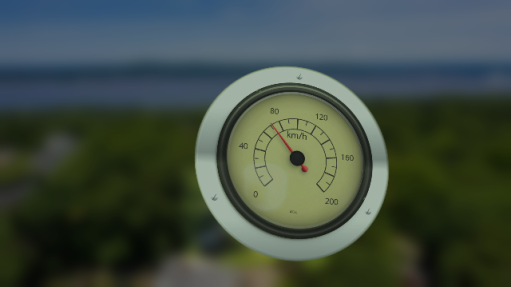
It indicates 70 km/h
